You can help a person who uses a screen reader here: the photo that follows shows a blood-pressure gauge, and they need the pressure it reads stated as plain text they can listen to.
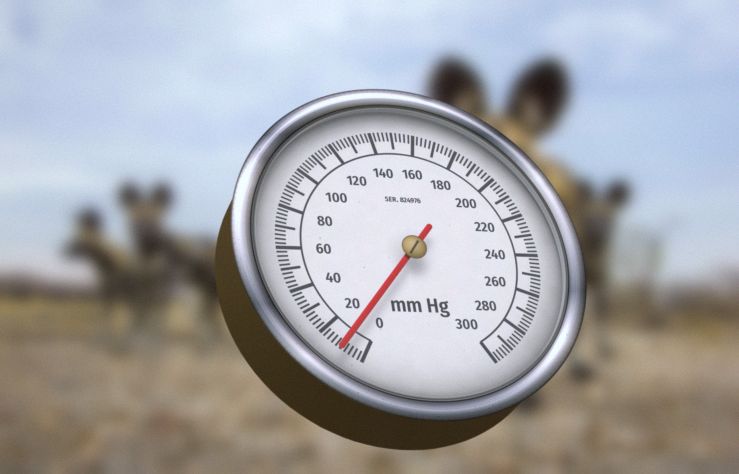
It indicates 10 mmHg
